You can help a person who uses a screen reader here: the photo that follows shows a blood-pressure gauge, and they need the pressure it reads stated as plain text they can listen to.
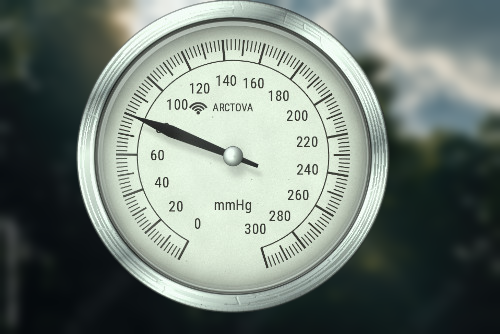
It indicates 80 mmHg
